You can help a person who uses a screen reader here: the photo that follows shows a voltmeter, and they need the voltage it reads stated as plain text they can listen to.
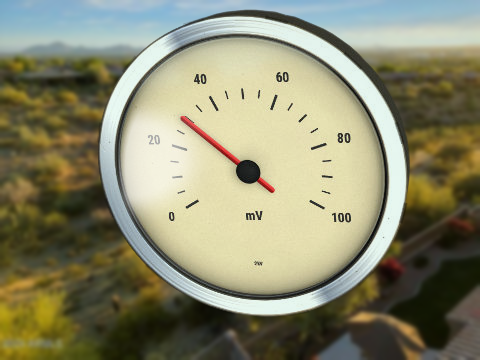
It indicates 30 mV
